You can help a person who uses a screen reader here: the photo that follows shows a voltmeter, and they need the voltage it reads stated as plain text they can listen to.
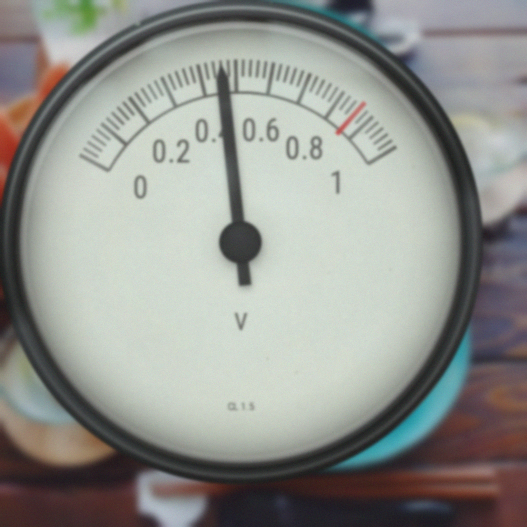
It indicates 0.46 V
